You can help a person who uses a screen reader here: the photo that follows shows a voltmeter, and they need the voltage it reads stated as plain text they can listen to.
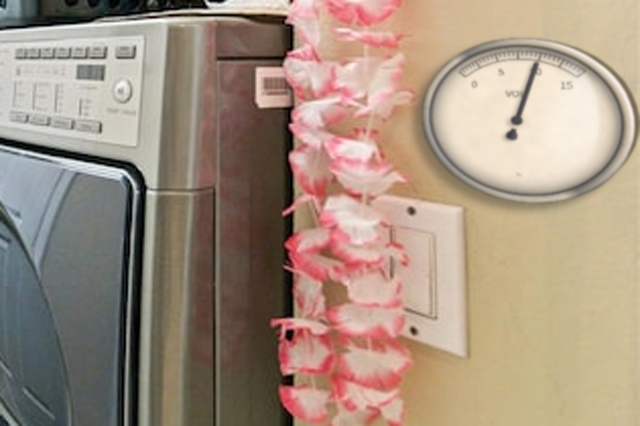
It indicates 10 V
